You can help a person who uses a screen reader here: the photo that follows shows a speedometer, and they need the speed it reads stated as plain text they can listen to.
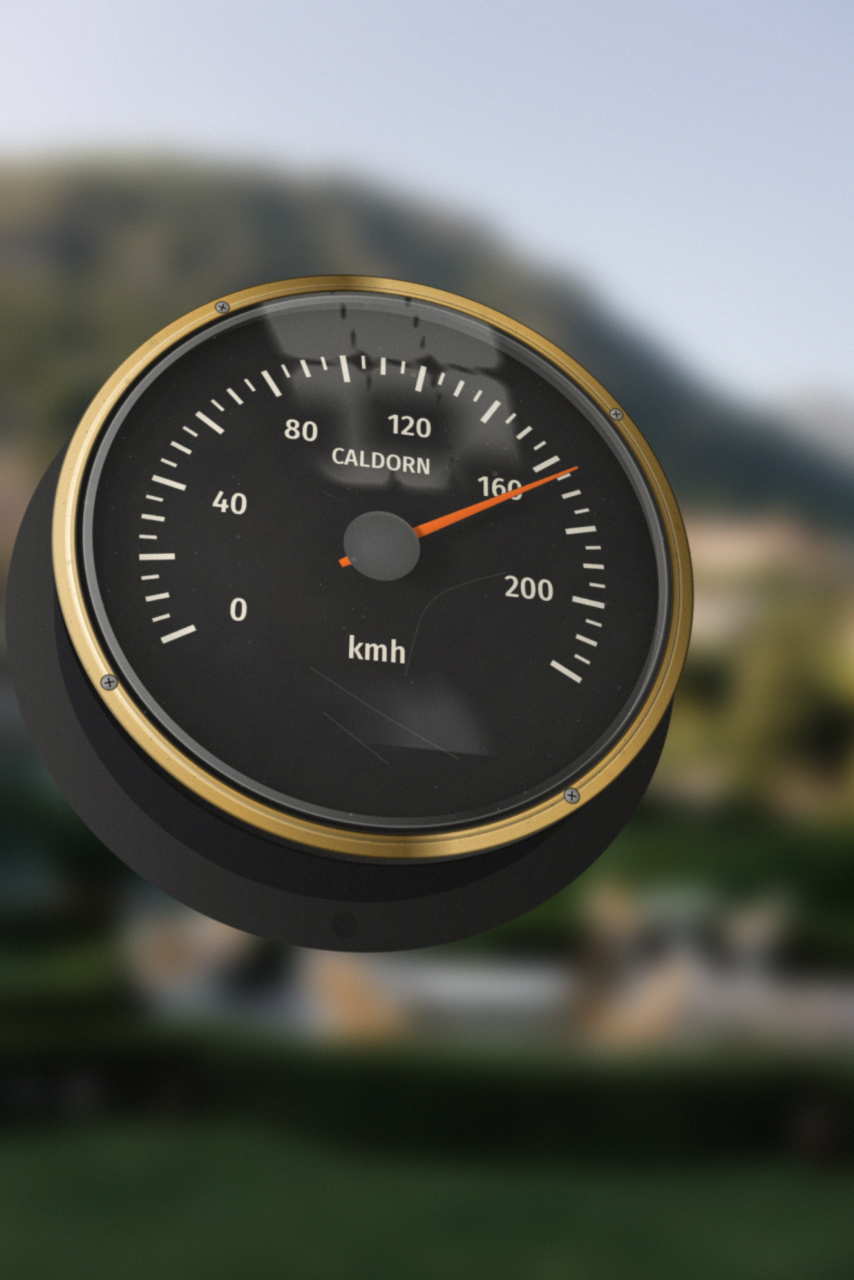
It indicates 165 km/h
